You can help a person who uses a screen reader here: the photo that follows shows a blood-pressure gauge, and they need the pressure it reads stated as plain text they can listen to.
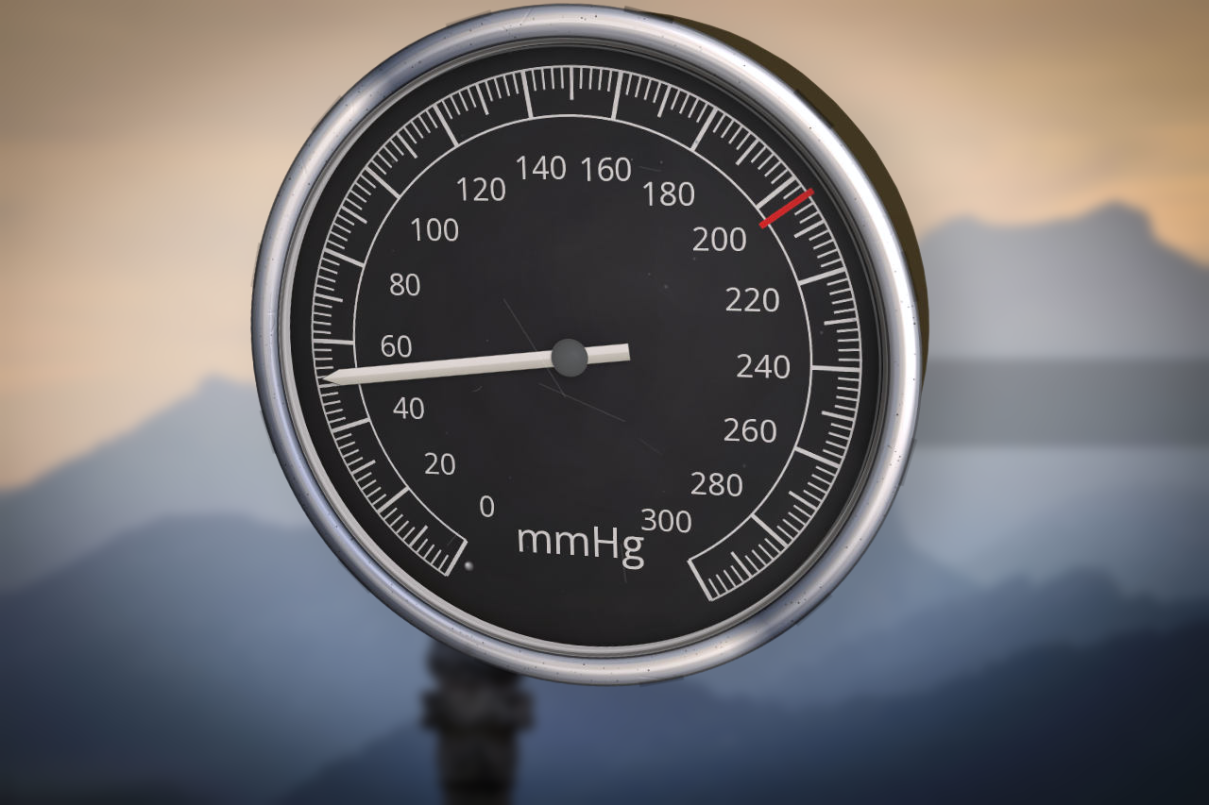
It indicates 52 mmHg
